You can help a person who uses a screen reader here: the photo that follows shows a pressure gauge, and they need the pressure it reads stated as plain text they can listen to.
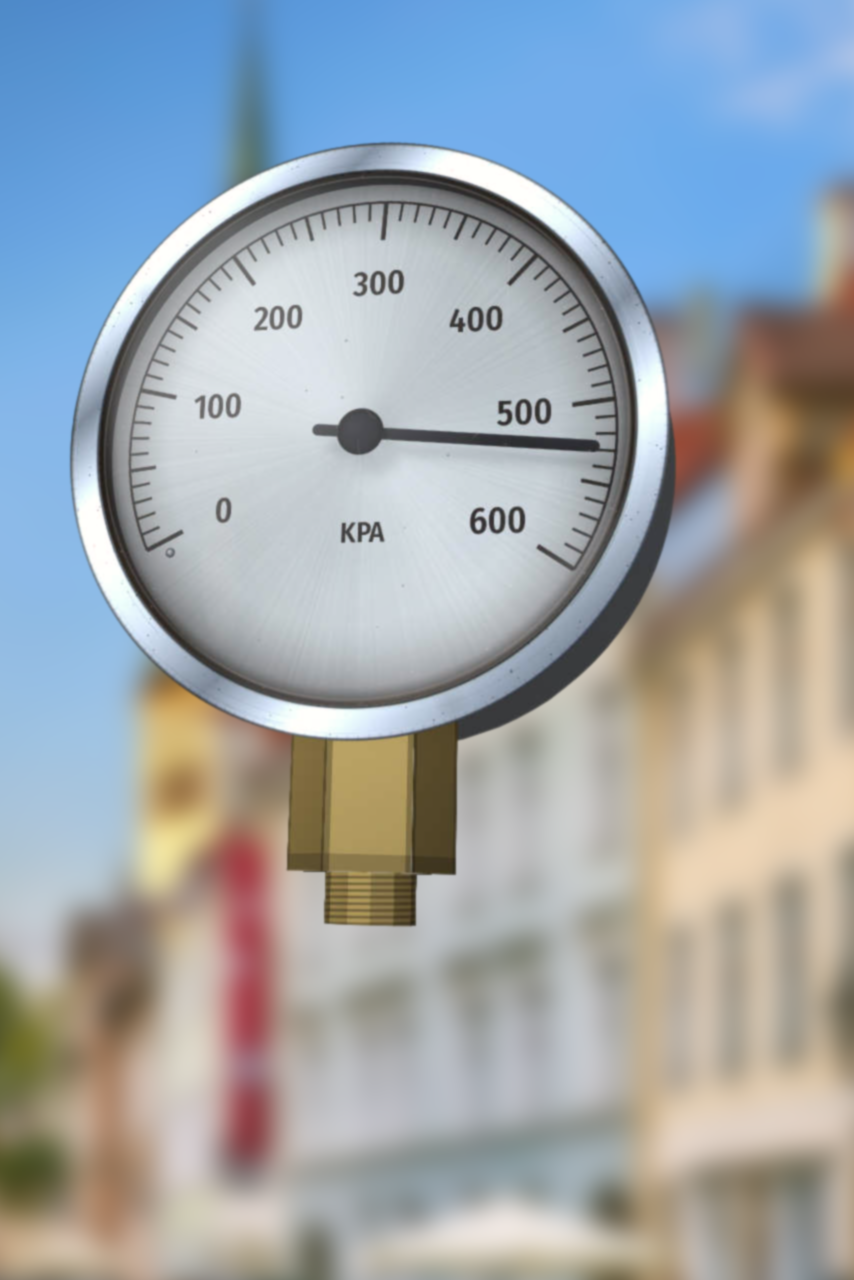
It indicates 530 kPa
